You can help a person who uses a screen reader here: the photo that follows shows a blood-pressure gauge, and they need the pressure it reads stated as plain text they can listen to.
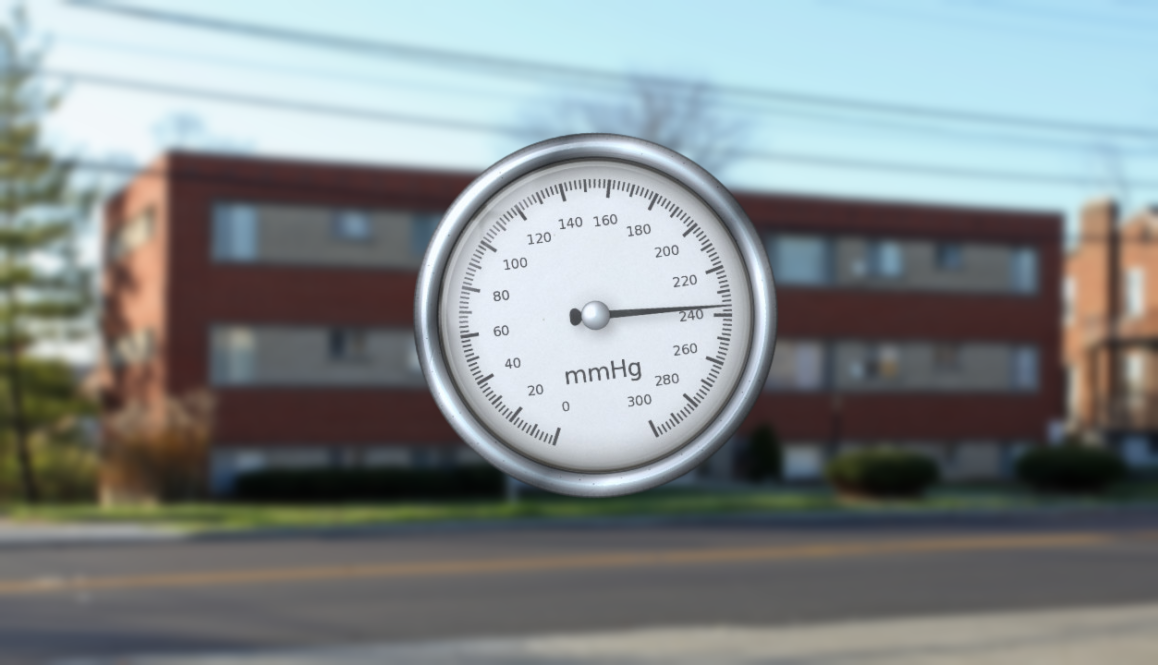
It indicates 236 mmHg
